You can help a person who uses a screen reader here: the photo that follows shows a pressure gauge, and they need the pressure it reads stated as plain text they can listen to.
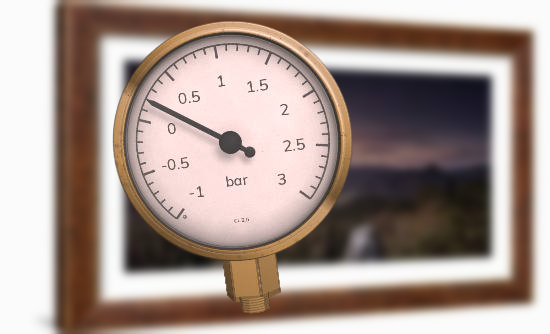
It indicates 0.2 bar
